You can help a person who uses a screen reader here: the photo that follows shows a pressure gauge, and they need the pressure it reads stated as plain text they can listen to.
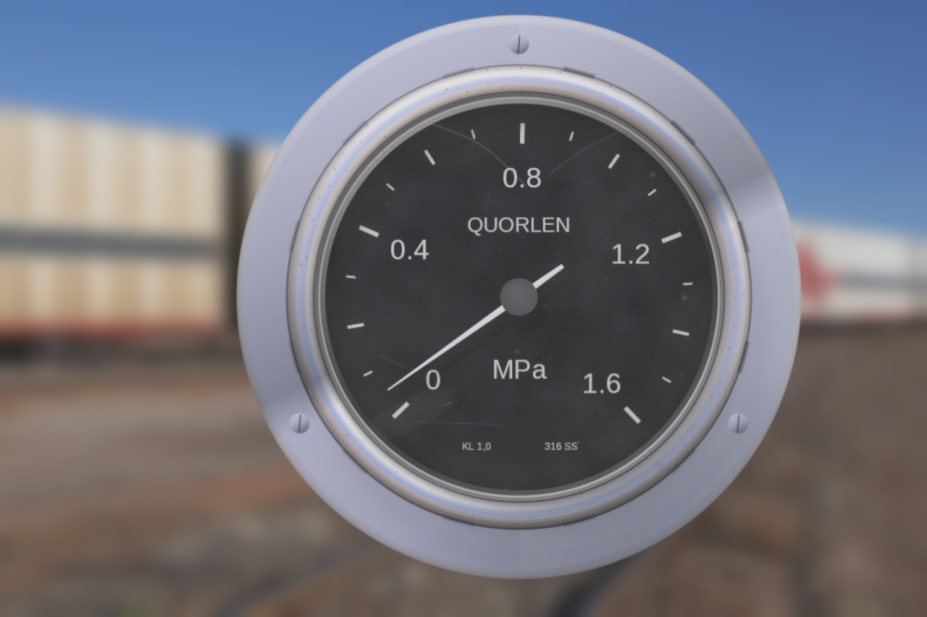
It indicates 0.05 MPa
